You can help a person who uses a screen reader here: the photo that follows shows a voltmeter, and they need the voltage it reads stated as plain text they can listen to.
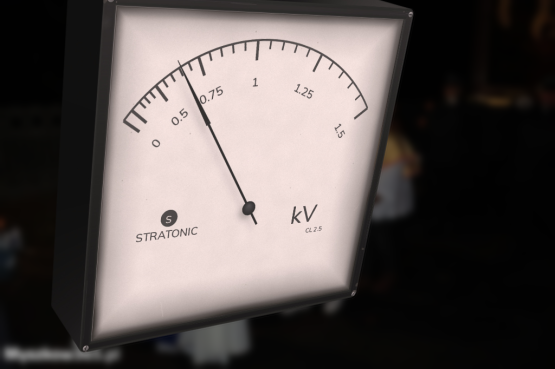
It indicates 0.65 kV
